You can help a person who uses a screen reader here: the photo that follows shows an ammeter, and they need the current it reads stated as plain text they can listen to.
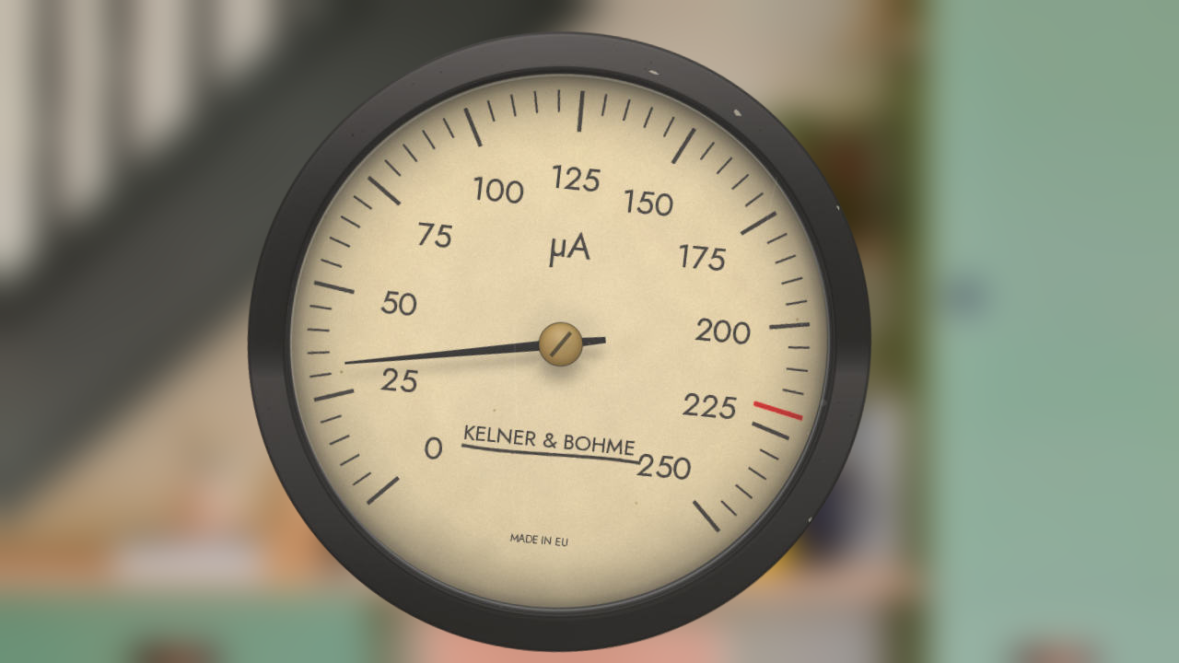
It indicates 32.5 µA
